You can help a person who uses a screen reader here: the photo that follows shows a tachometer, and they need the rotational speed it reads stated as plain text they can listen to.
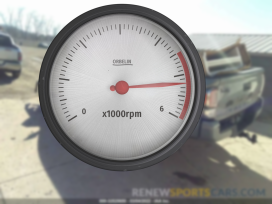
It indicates 5200 rpm
